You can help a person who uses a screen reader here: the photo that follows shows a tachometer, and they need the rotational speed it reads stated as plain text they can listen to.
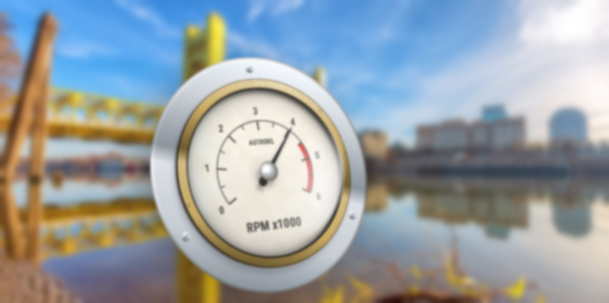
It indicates 4000 rpm
